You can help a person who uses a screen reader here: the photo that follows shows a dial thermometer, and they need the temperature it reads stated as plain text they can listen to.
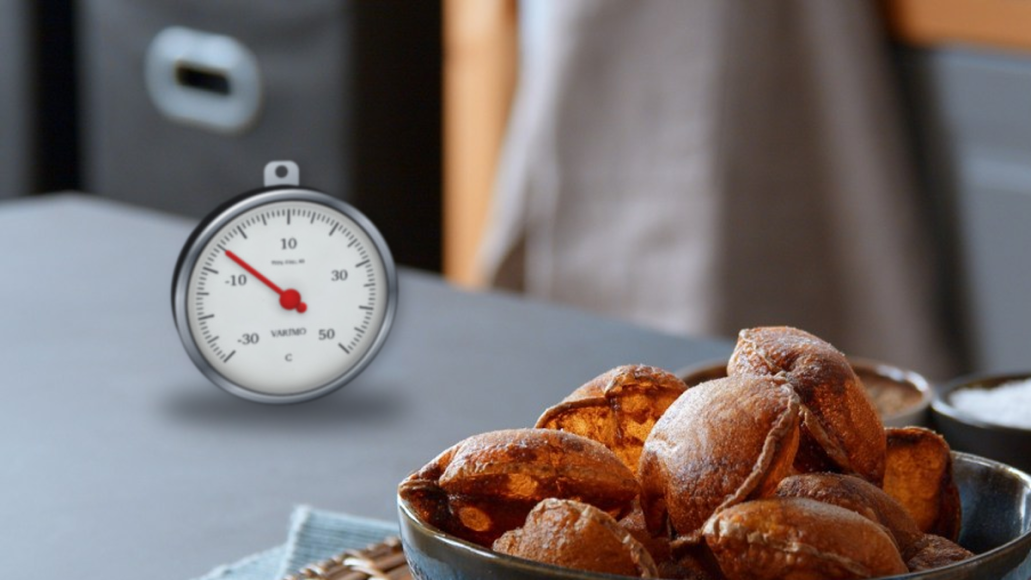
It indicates -5 °C
